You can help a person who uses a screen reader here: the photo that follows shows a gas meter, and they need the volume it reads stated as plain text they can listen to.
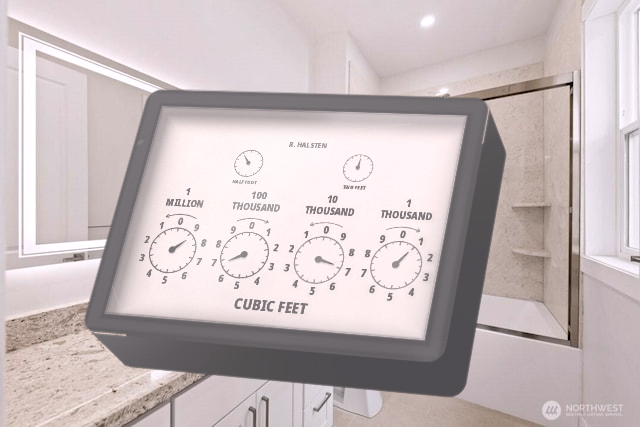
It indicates 867100 ft³
